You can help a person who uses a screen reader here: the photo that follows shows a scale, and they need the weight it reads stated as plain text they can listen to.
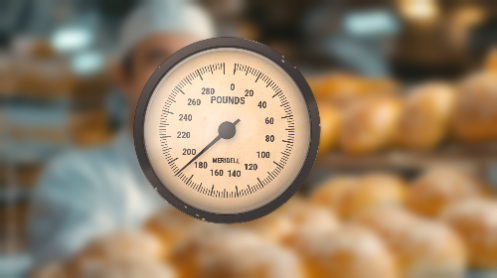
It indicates 190 lb
